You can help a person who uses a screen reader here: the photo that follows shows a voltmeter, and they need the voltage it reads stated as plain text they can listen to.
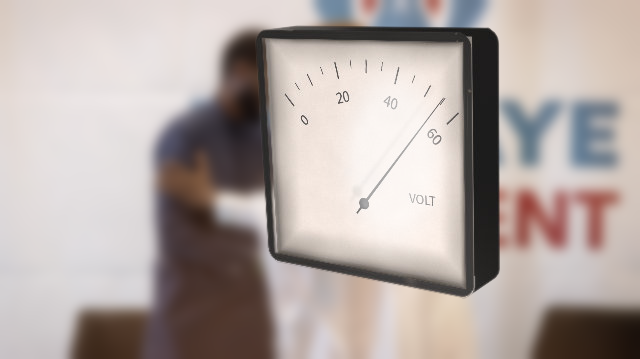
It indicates 55 V
